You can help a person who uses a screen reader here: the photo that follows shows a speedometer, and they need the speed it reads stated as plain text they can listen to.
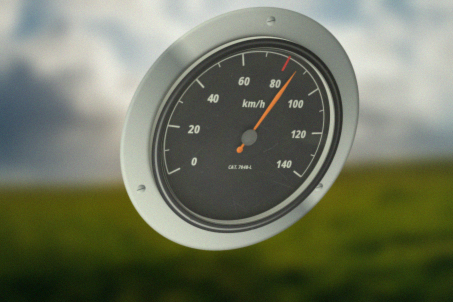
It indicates 85 km/h
